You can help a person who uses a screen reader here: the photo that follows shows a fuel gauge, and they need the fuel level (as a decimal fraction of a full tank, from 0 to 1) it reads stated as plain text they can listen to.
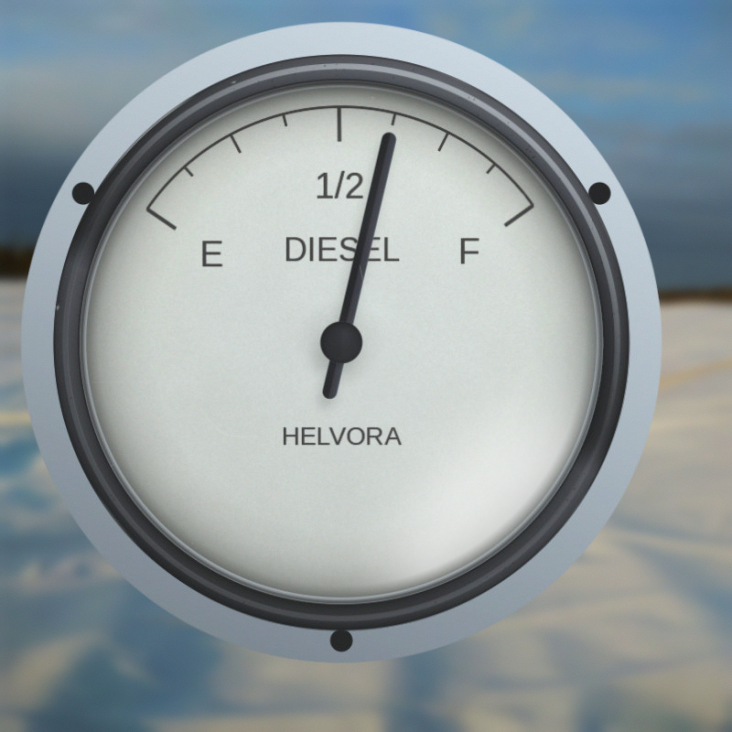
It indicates 0.625
